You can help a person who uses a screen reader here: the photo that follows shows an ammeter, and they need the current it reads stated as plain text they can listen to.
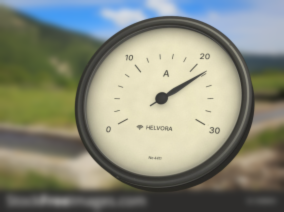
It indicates 22 A
